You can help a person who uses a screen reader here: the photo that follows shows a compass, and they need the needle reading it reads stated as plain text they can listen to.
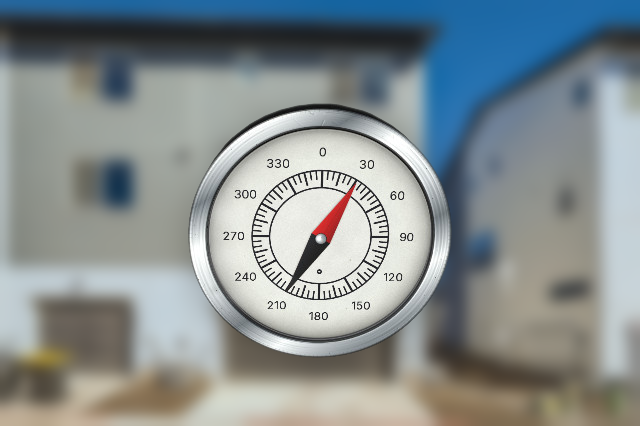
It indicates 30 °
